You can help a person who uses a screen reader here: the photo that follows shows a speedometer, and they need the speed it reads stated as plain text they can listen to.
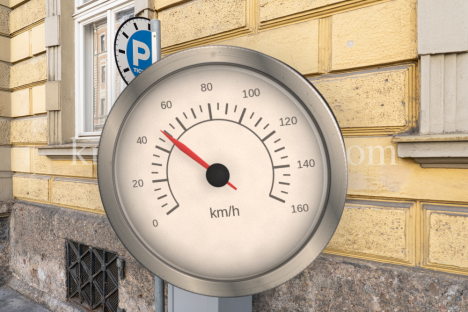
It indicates 50 km/h
